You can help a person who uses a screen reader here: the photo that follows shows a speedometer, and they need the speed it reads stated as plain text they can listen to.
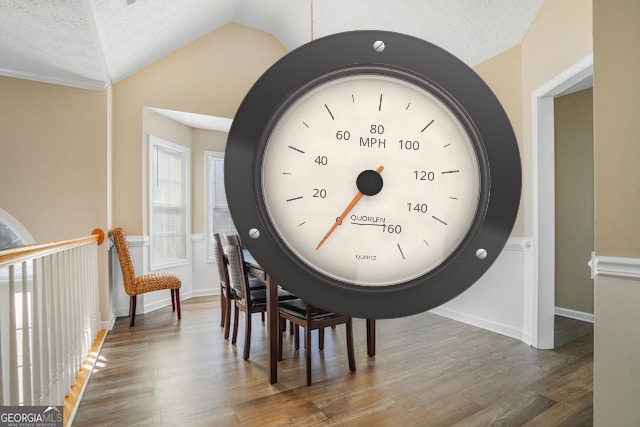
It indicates 0 mph
